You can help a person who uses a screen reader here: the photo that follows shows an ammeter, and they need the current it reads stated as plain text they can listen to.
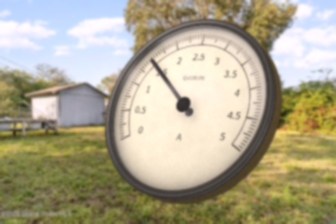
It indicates 1.5 A
